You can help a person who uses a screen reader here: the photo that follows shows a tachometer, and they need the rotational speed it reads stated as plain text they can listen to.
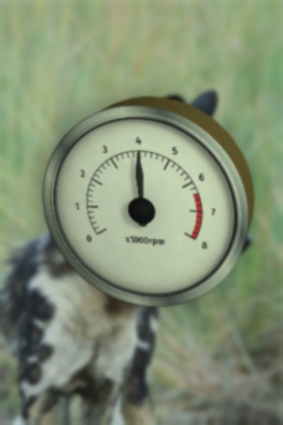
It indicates 4000 rpm
